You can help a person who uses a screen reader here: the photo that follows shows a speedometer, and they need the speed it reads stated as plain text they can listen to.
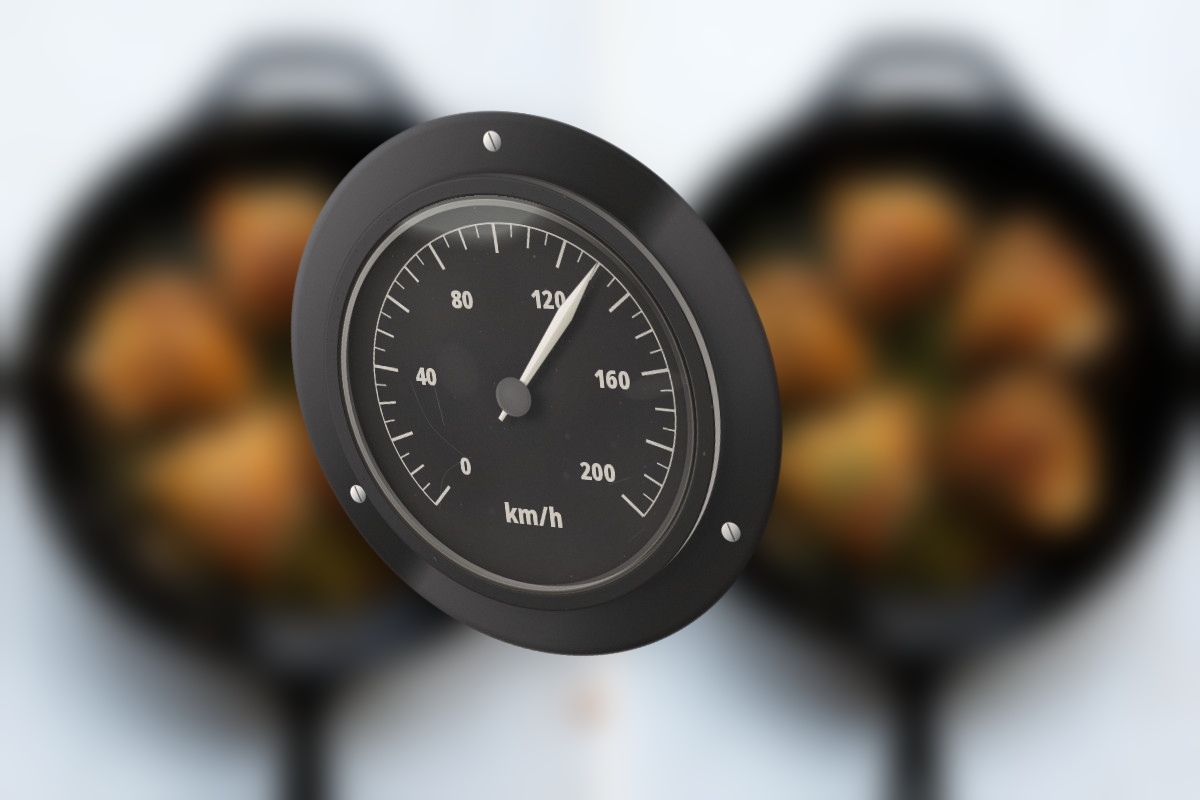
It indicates 130 km/h
